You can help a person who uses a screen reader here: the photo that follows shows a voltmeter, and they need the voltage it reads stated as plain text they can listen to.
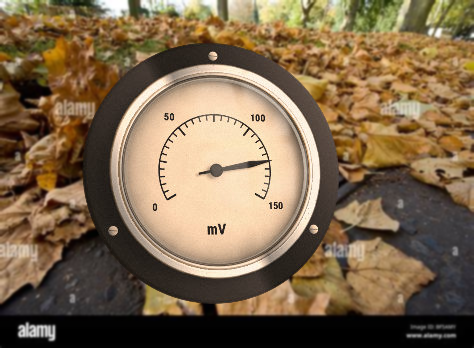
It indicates 125 mV
